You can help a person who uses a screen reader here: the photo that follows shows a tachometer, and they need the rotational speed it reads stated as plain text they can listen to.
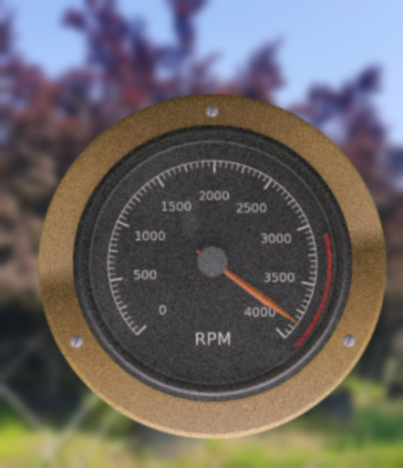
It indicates 3850 rpm
